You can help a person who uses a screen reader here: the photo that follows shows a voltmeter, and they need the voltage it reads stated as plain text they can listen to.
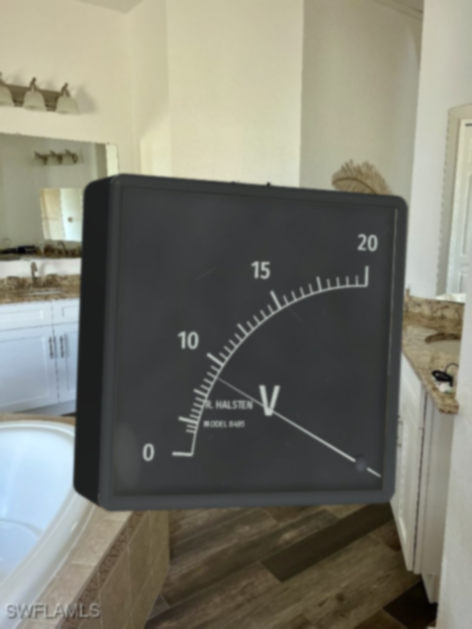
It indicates 9 V
